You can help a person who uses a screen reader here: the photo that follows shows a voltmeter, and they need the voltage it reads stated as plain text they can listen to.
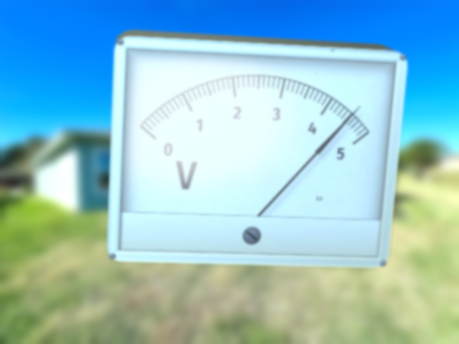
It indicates 4.5 V
